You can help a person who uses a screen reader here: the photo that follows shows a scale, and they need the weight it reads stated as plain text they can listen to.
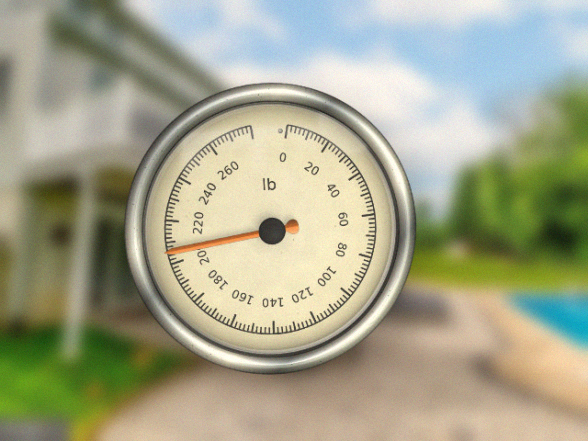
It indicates 206 lb
